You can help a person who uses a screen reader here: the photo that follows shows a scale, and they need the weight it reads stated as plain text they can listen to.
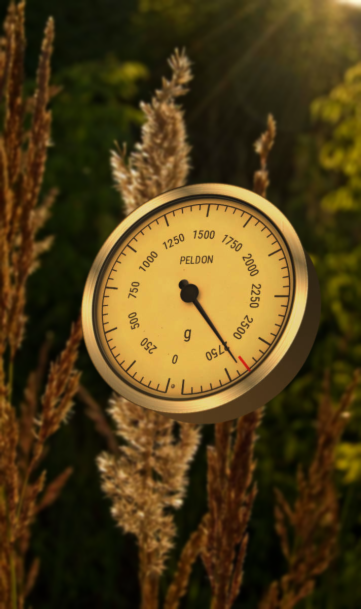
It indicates 2675 g
